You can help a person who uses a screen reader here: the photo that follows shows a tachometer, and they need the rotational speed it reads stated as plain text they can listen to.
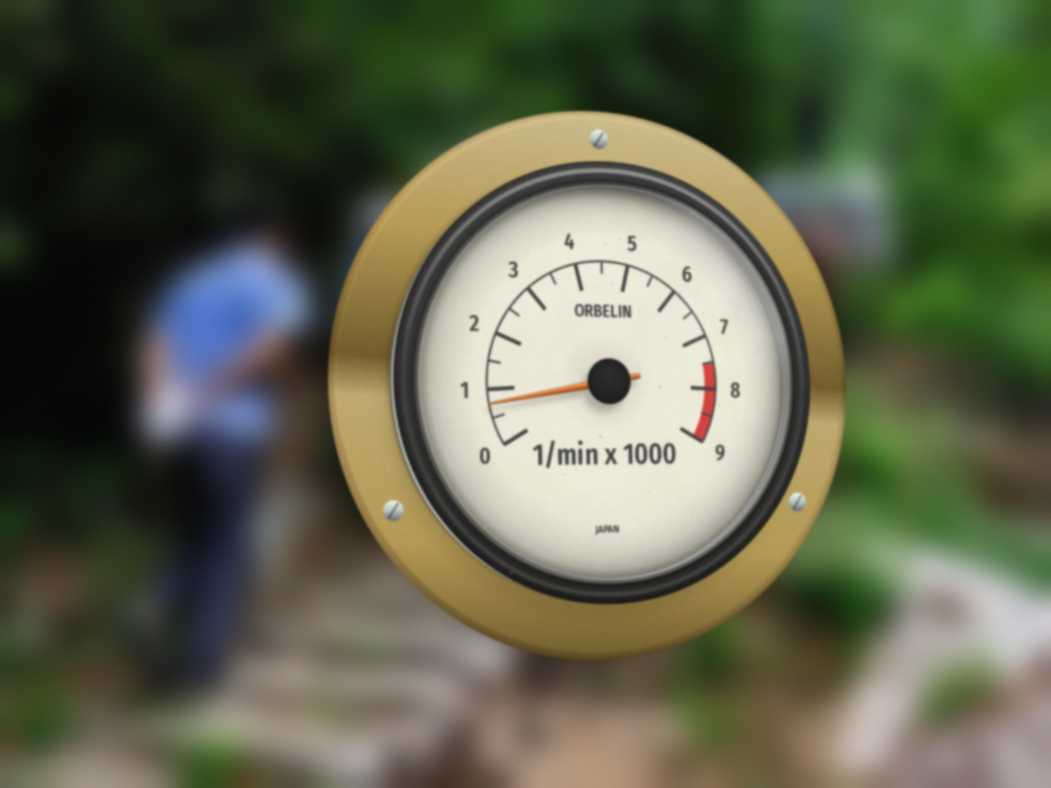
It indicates 750 rpm
